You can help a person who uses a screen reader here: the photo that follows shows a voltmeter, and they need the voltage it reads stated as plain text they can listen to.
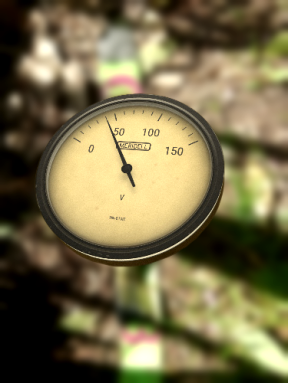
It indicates 40 V
